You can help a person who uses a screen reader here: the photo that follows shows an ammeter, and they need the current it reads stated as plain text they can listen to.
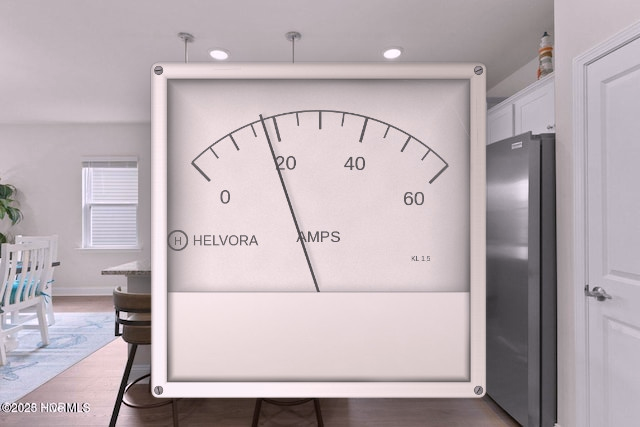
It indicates 17.5 A
